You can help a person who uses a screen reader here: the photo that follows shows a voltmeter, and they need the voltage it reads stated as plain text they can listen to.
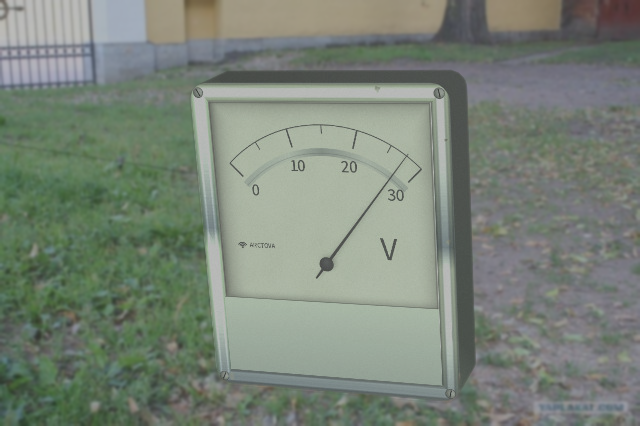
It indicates 27.5 V
